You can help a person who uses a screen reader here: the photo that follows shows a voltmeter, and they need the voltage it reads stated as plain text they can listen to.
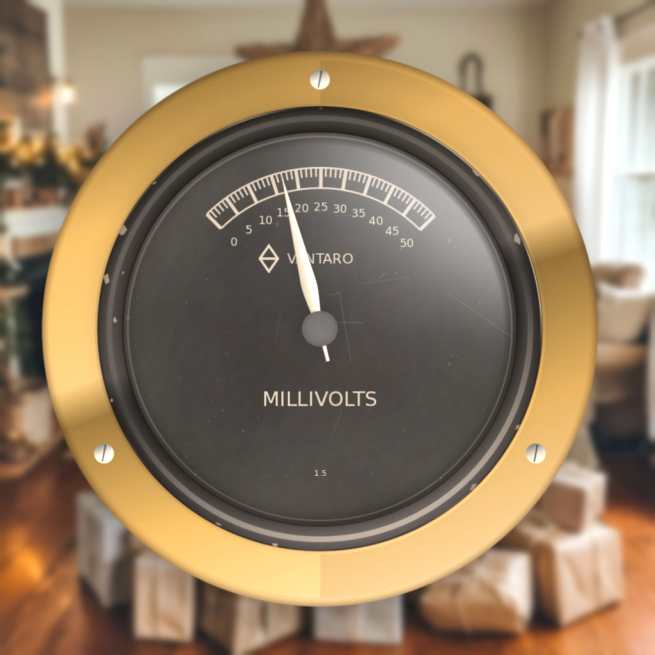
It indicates 17 mV
